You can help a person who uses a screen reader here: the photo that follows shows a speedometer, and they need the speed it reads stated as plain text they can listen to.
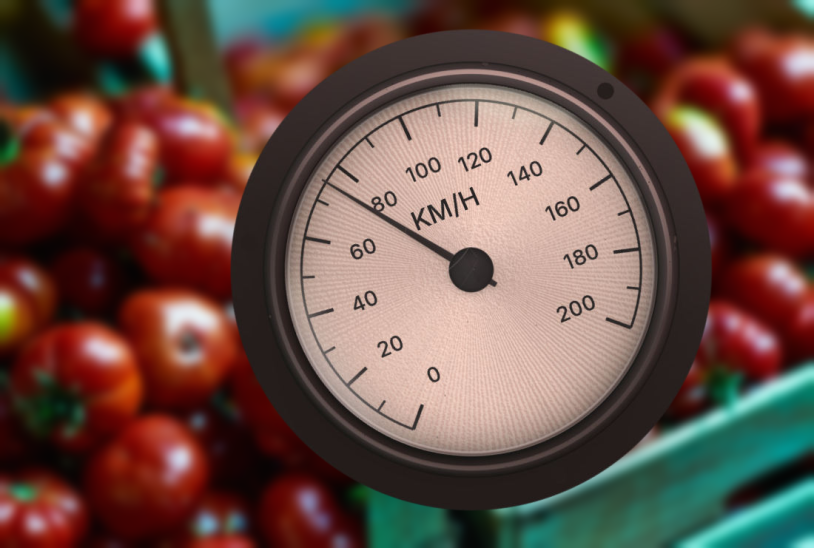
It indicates 75 km/h
